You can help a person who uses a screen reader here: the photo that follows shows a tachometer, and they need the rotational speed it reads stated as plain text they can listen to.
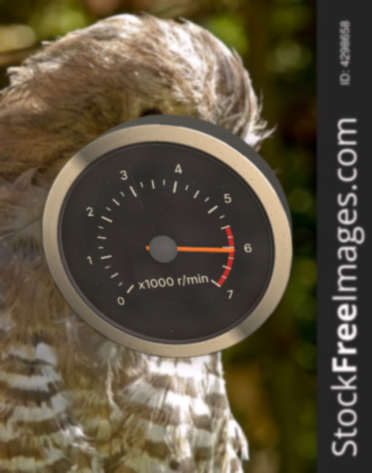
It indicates 6000 rpm
